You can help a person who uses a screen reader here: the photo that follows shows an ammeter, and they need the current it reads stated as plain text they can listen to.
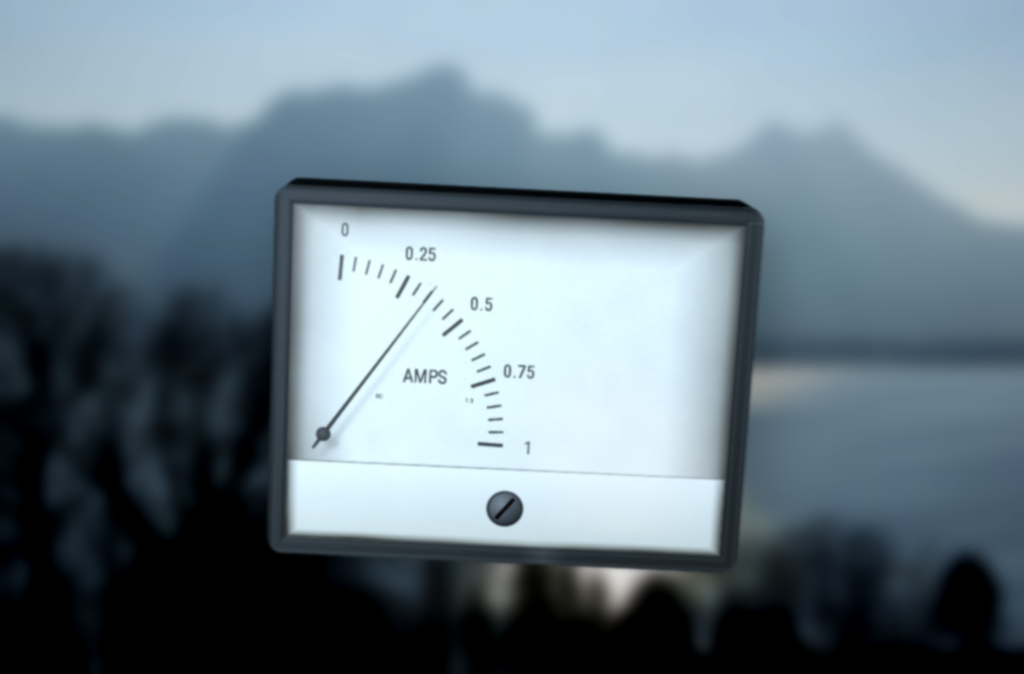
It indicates 0.35 A
